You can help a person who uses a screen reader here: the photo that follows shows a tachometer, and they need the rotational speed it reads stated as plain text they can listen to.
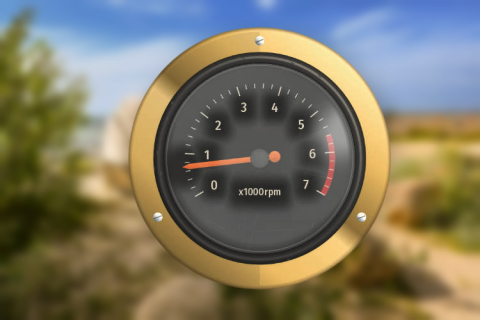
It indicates 700 rpm
